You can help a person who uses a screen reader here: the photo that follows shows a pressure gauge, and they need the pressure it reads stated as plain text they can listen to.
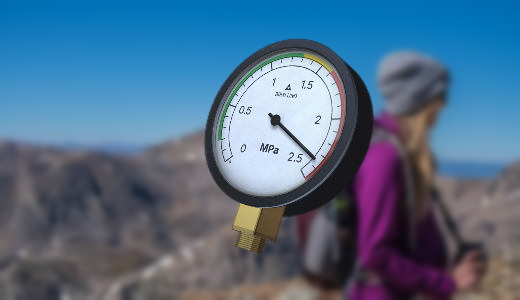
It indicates 2.35 MPa
